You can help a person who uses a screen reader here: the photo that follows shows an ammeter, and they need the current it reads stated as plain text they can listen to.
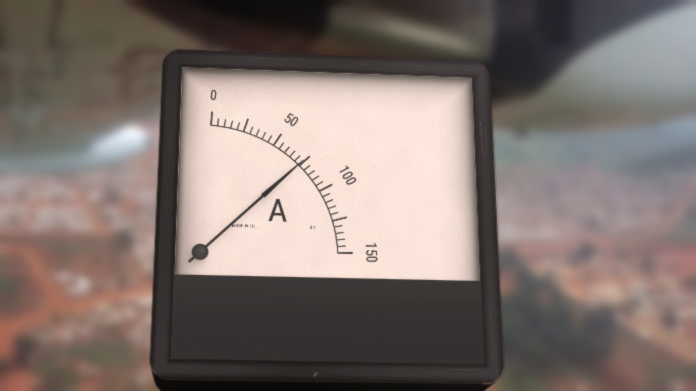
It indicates 75 A
